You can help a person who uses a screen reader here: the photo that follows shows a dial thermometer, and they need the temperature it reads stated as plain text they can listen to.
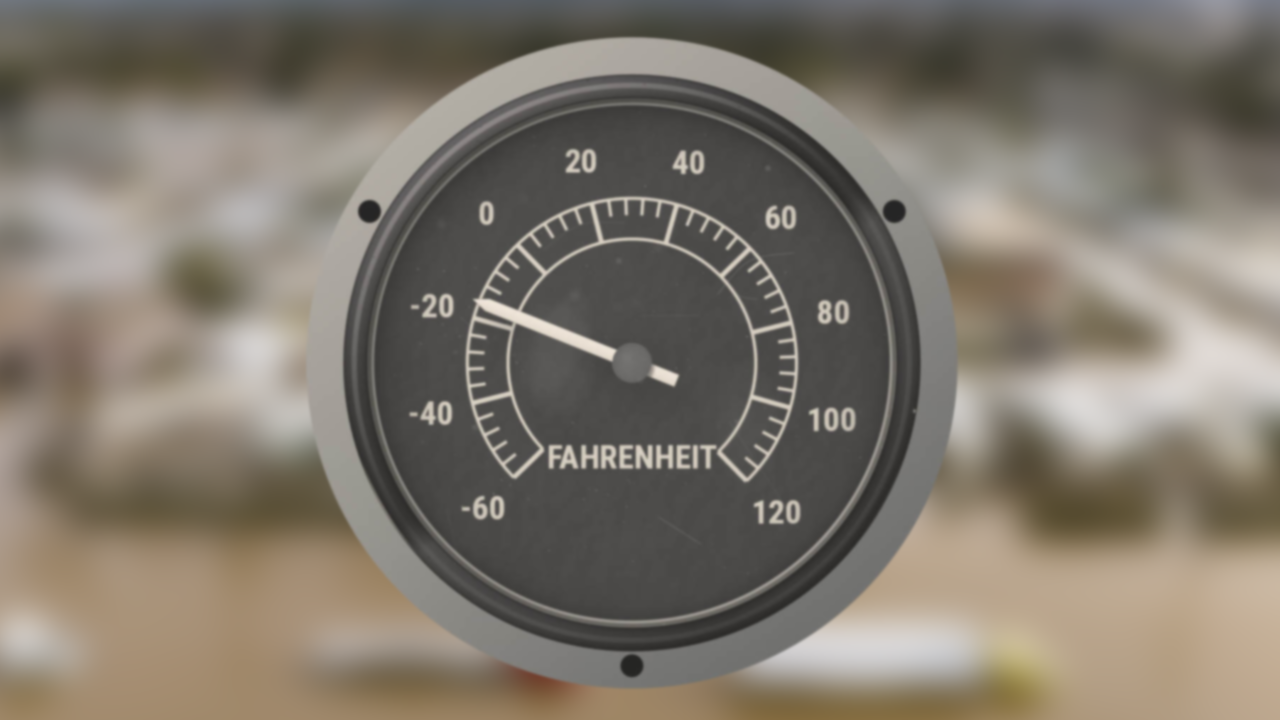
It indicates -16 °F
